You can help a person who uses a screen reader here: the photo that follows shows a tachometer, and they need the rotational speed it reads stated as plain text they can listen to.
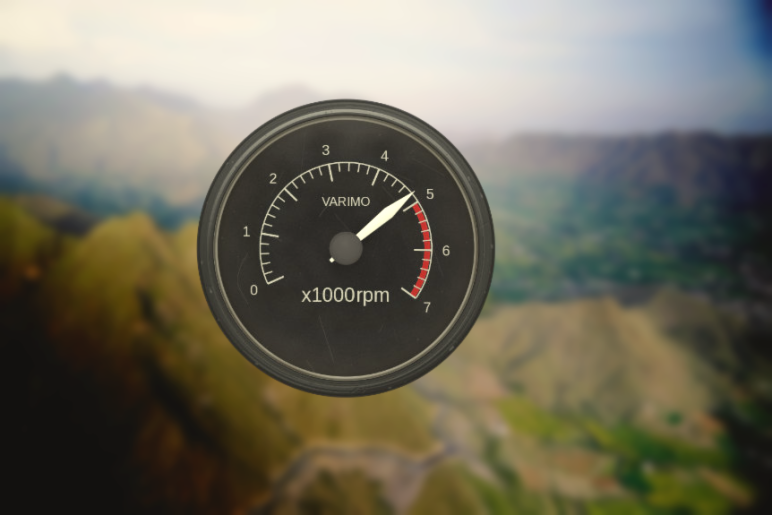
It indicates 4800 rpm
